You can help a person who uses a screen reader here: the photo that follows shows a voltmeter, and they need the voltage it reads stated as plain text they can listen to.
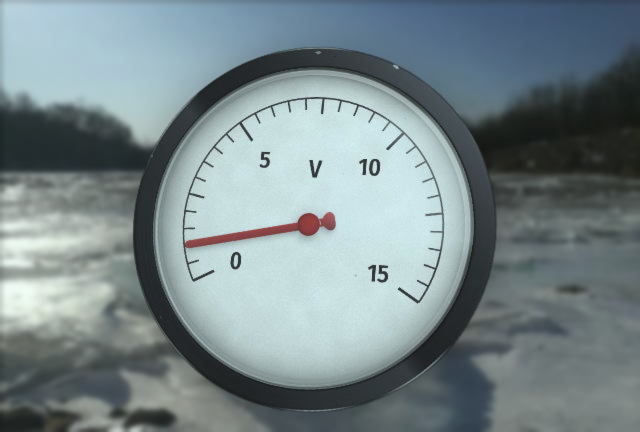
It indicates 1 V
